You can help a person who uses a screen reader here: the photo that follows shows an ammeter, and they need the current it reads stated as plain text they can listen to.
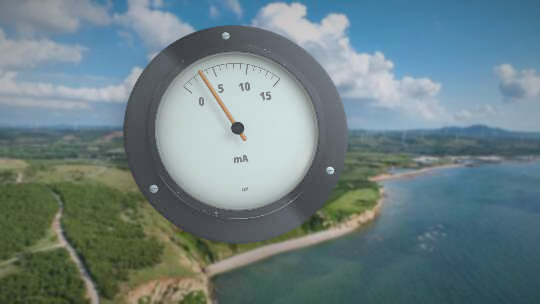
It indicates 3 mA
